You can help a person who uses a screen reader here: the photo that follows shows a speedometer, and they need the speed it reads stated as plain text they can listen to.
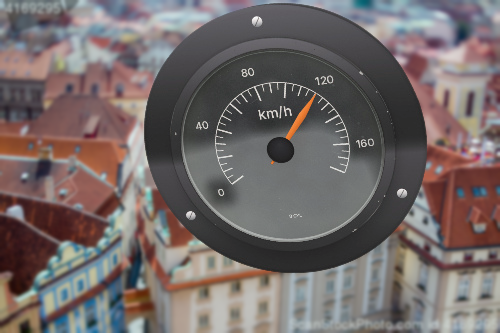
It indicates 120 km/h
